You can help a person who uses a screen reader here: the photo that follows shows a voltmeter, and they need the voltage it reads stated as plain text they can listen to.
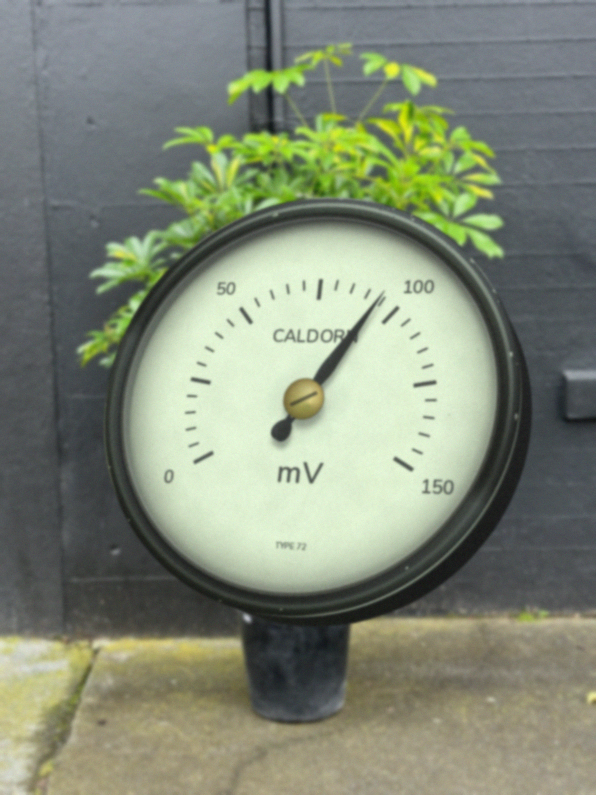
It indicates 95 mV
